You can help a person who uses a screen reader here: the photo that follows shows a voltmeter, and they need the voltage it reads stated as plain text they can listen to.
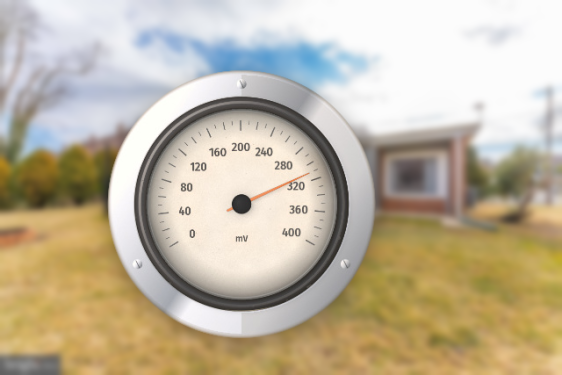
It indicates 310 mV
